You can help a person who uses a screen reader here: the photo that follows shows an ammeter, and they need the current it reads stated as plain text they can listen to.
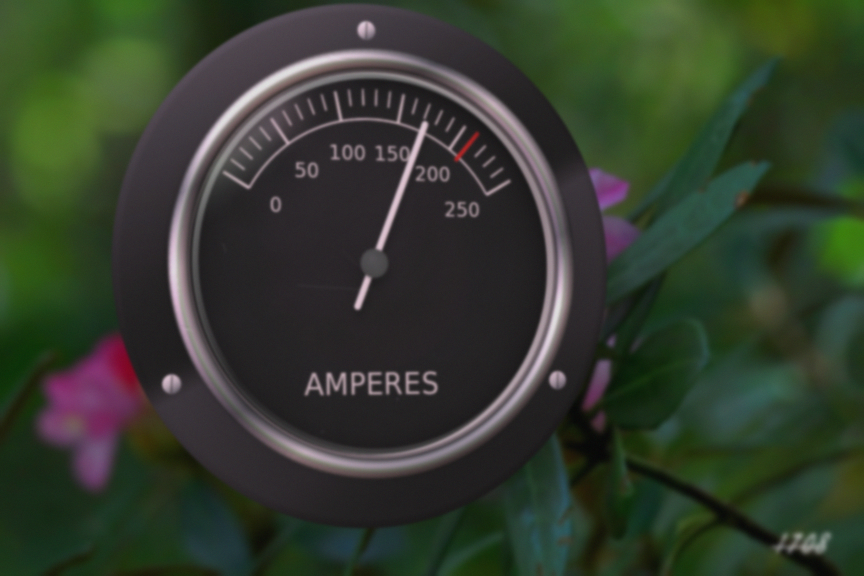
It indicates 170 A
